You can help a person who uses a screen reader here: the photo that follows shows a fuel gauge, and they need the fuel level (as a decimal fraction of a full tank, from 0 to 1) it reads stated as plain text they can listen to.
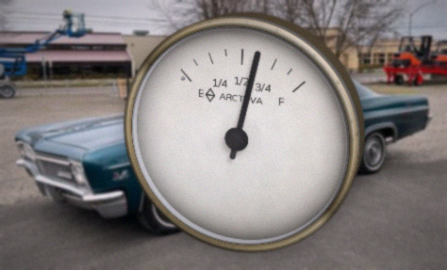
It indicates 0.625
